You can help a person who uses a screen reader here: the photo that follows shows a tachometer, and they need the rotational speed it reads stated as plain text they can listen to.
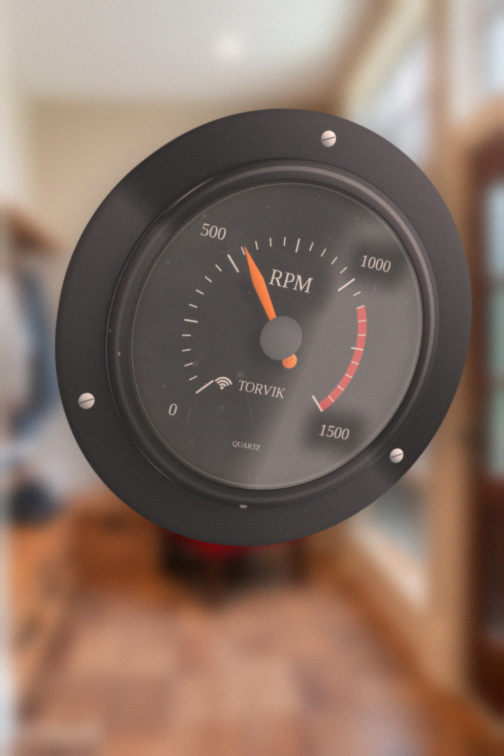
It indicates 550 rpm
